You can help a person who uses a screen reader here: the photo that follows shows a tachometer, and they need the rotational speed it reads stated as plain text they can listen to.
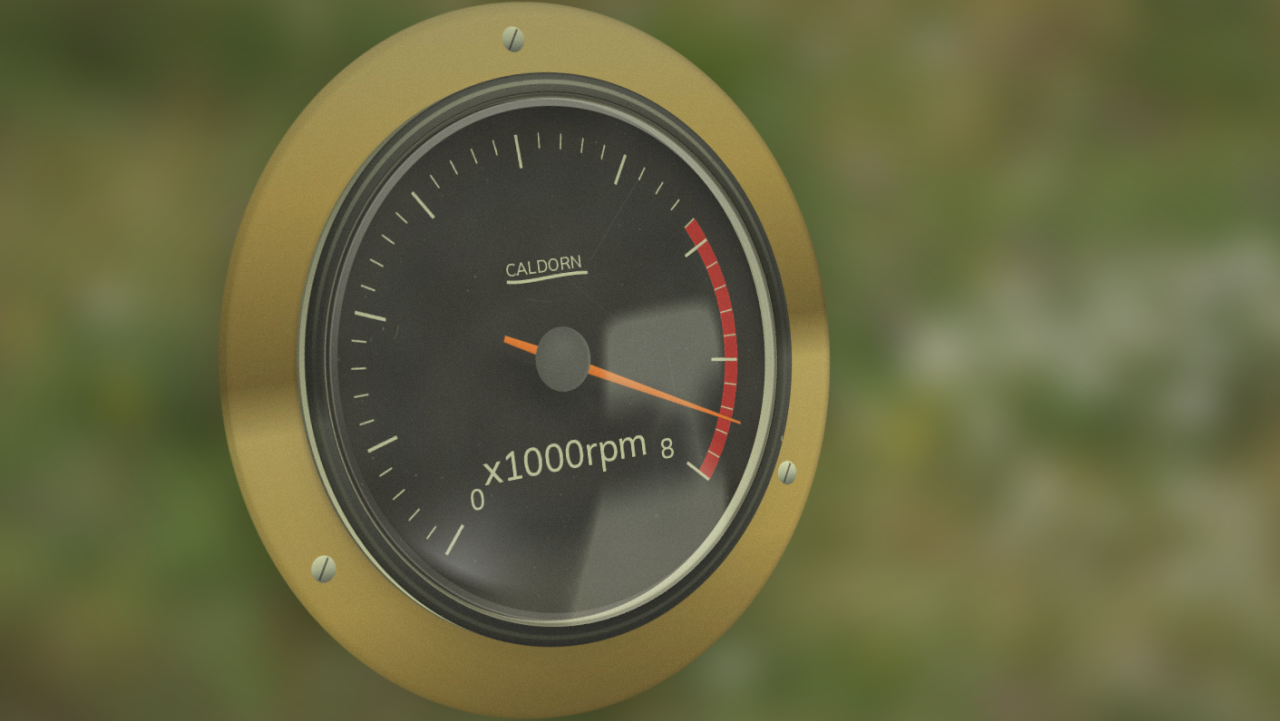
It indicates 7500 rpm
